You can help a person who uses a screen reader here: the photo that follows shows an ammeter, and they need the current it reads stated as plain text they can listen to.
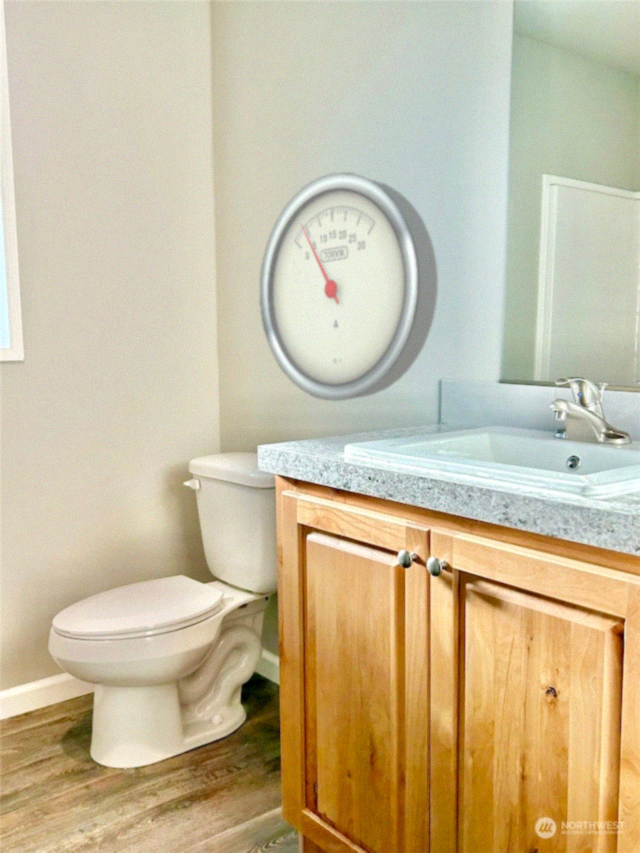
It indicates 5 A
